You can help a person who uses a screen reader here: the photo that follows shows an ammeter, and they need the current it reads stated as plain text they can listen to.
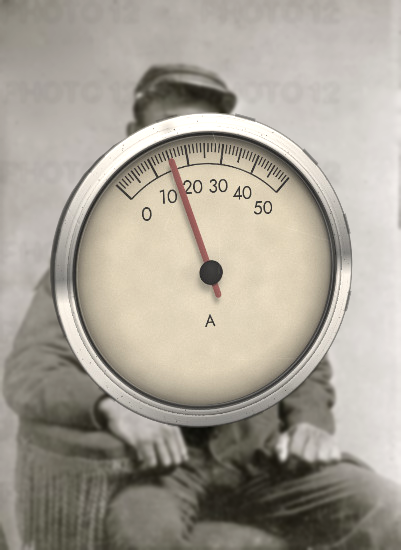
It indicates 15 A
